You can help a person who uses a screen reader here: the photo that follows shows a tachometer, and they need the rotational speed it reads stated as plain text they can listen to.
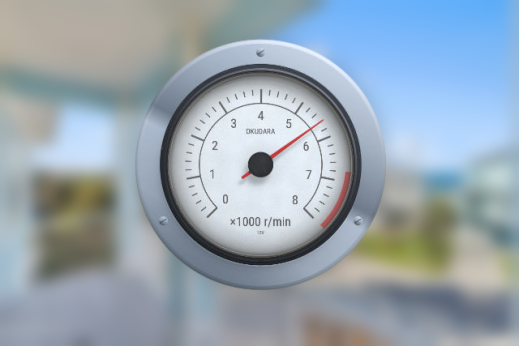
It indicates 5600 rpm
